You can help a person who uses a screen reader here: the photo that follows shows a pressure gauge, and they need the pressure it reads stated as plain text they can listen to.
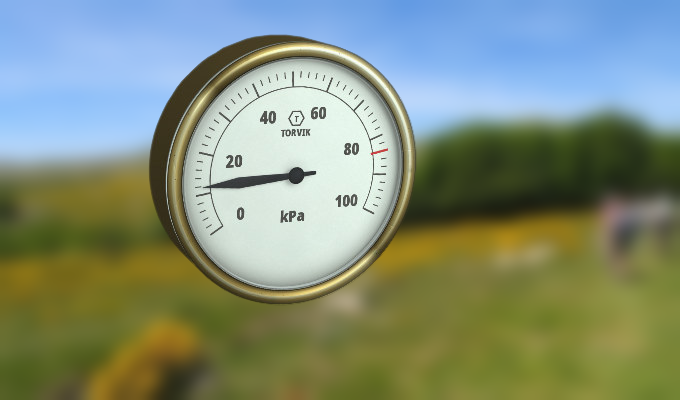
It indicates 12 kPa
